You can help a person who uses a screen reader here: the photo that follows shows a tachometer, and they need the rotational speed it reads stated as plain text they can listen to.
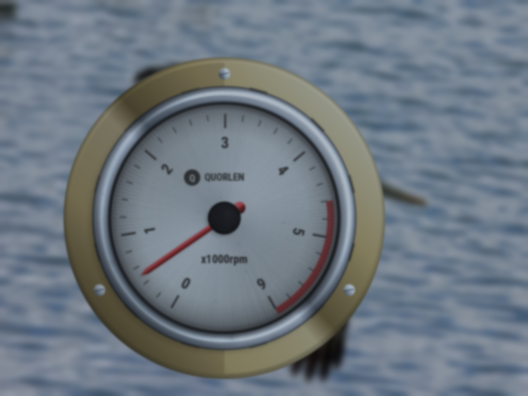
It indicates 500 rpm
